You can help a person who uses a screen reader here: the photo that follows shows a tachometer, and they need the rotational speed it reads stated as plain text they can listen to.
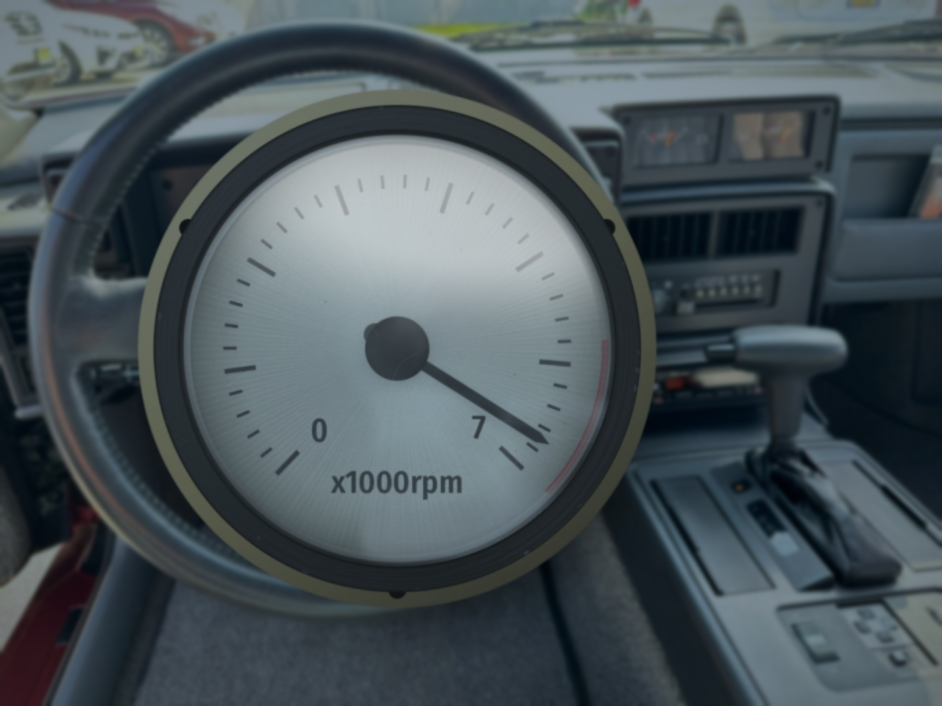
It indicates 6700 rpm
